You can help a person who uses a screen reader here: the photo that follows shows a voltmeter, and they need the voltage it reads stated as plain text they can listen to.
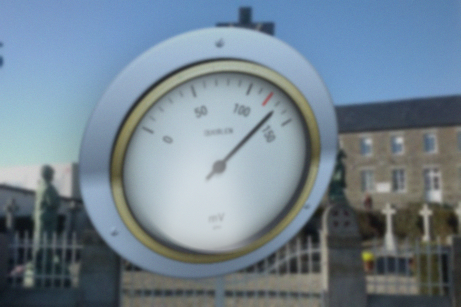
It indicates 130 mV
